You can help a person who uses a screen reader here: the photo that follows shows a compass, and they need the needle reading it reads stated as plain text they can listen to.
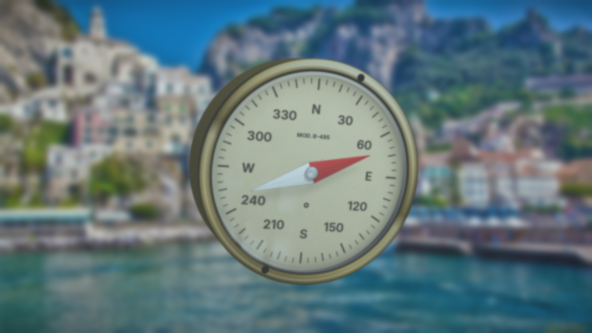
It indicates 70 °
